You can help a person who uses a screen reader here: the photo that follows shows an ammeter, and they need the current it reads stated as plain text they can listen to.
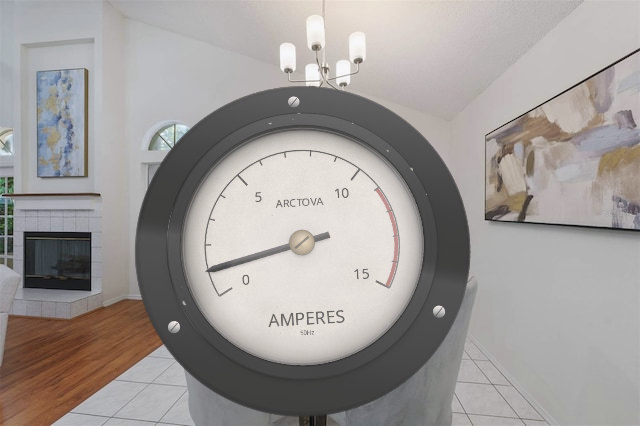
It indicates 1 A
